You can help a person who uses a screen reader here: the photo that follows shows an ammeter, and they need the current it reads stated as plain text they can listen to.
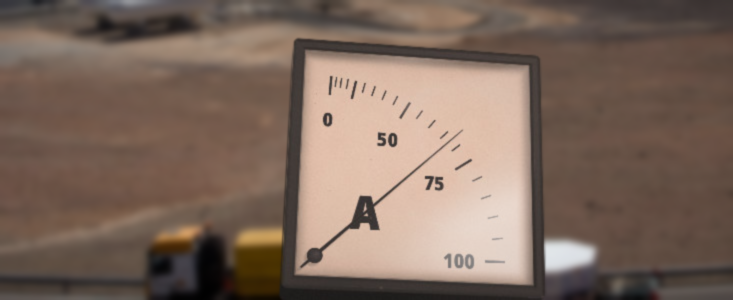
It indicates 67.5 A
